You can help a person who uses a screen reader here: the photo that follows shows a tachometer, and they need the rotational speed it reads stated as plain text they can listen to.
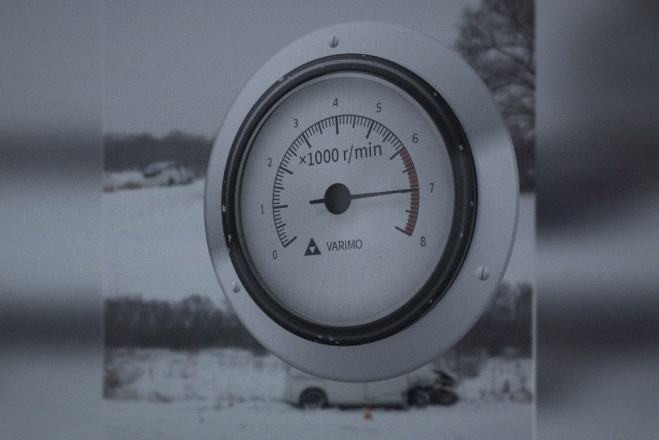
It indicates 7000 rpm
